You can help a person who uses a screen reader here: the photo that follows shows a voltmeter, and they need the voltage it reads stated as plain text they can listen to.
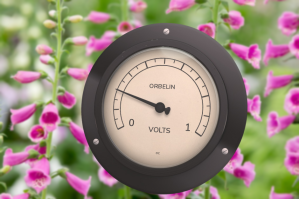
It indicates 0.2 V
